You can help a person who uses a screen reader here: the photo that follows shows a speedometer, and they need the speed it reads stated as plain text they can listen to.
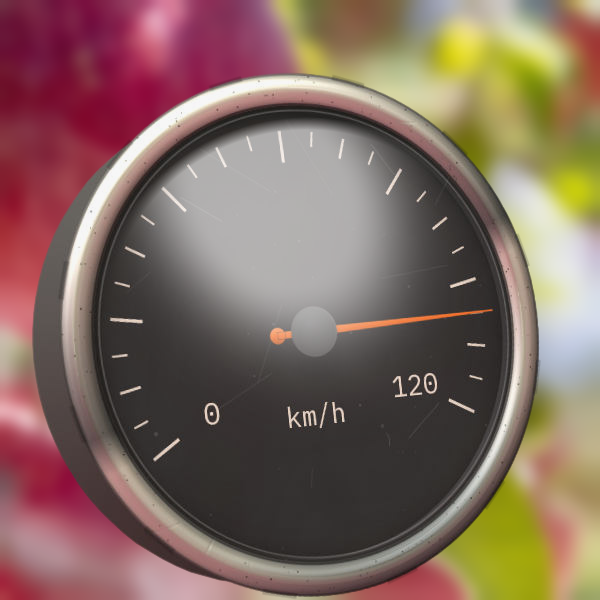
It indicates 105 km/h
